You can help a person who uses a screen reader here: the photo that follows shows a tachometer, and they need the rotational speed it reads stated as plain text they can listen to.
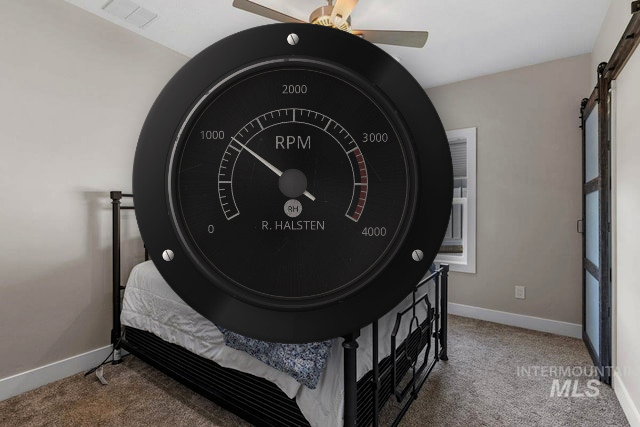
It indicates 1100 rpm
